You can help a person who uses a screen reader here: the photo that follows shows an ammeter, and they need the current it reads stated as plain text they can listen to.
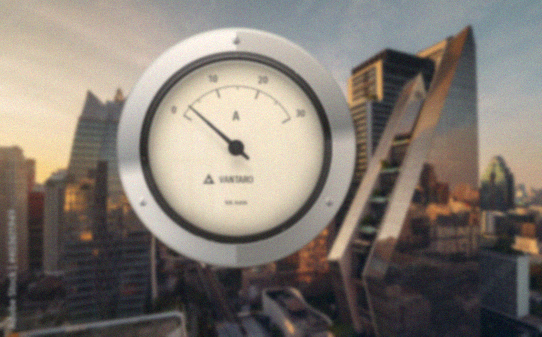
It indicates 2.5 A
